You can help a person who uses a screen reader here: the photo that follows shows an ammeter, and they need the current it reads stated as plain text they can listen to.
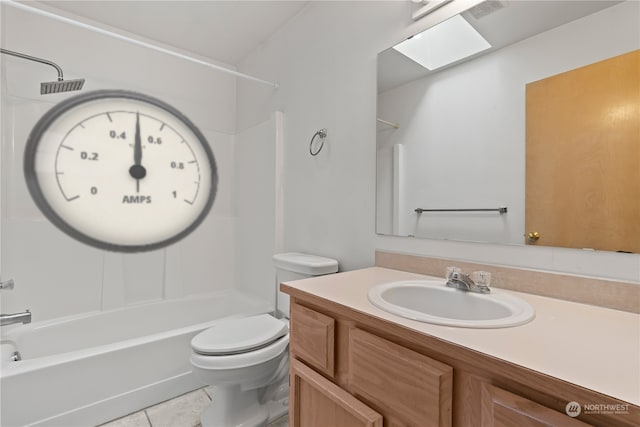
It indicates 0.5 A
